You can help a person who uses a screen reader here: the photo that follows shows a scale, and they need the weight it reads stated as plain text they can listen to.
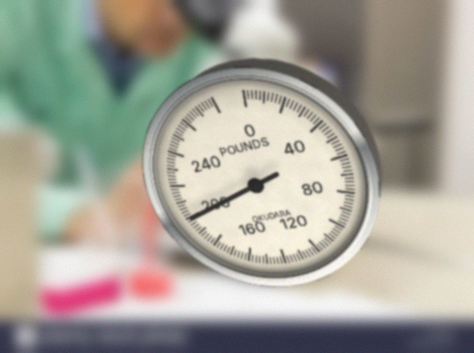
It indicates 200 lb
